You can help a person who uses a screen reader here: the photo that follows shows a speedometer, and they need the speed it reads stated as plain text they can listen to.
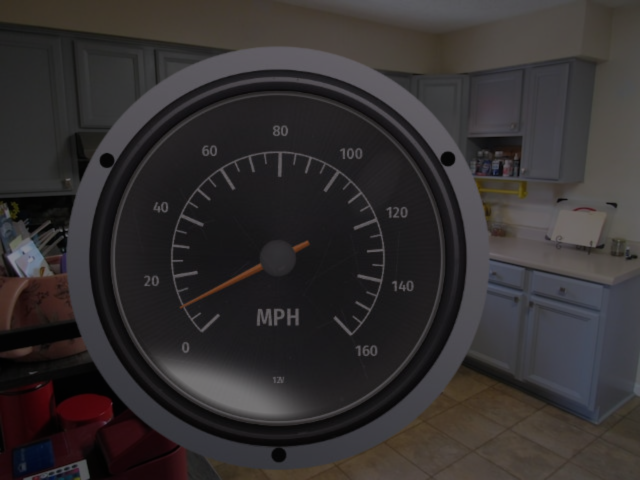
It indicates 10 mph
